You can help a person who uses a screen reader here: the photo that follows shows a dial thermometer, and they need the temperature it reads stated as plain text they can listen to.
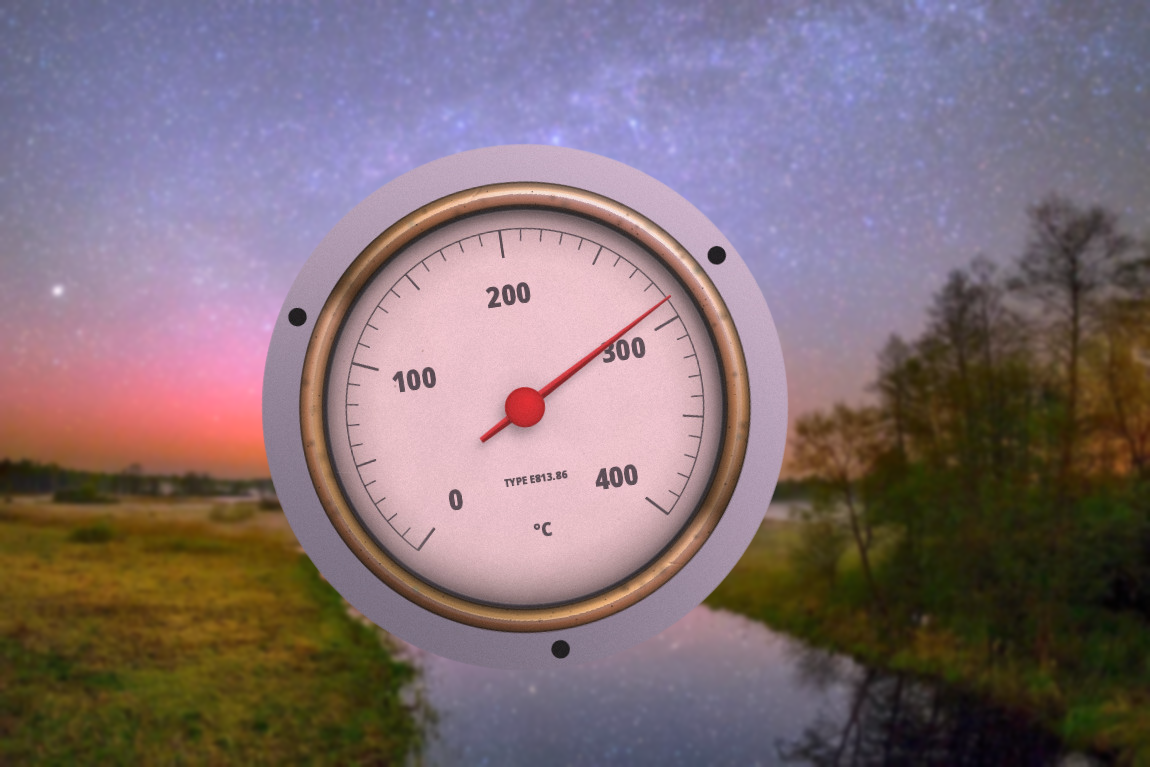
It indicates 290 °C
